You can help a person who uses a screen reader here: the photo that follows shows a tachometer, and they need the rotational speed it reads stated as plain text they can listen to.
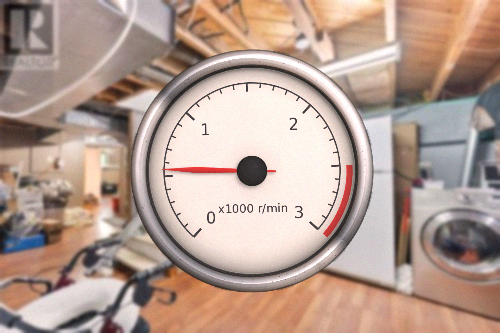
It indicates 550 rpm
